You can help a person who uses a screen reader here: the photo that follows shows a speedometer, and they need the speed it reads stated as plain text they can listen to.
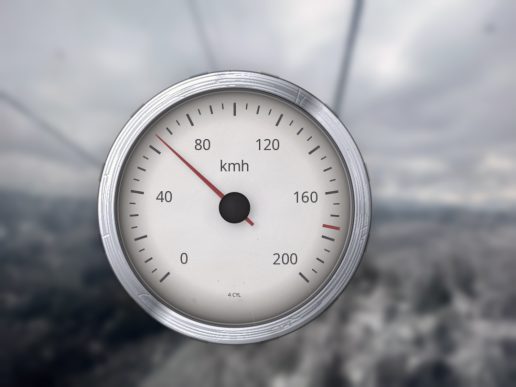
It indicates 65 km/h
